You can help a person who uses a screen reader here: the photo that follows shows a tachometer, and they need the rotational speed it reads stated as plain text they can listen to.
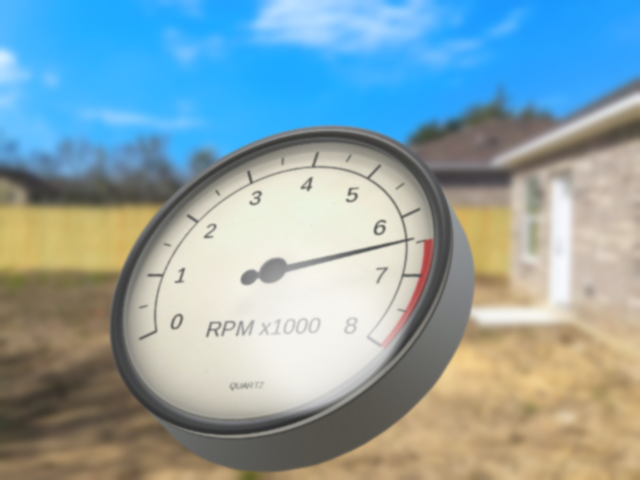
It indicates 6500 rpm
